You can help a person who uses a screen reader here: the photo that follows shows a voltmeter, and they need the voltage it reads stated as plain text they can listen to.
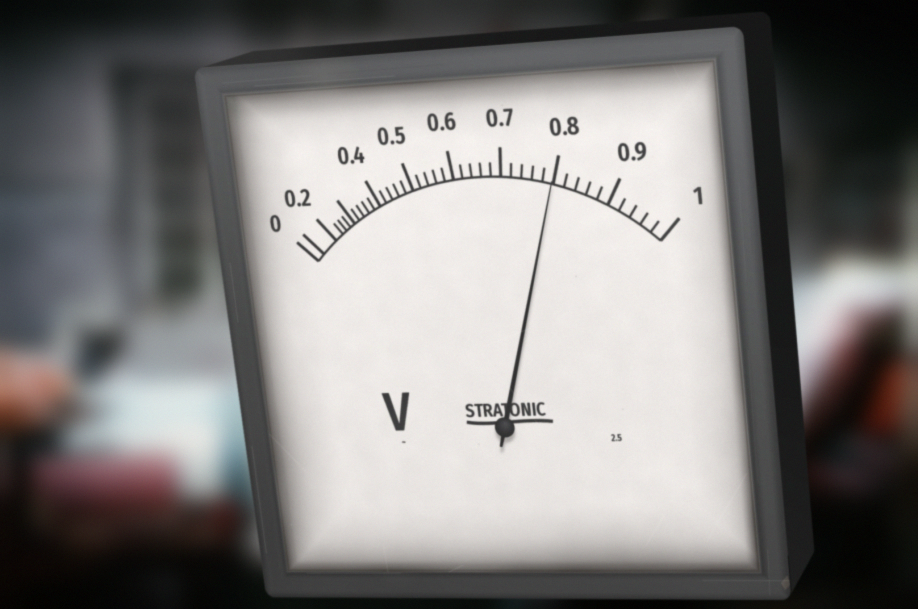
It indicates 0.8 V
